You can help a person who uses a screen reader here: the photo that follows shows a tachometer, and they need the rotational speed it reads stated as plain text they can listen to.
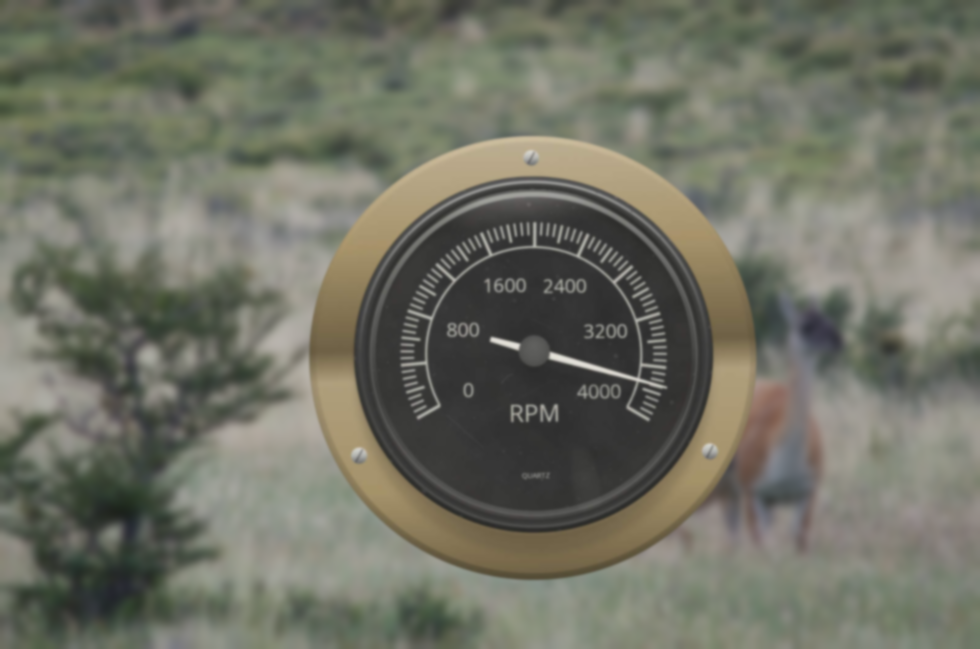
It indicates 3750 rpm
